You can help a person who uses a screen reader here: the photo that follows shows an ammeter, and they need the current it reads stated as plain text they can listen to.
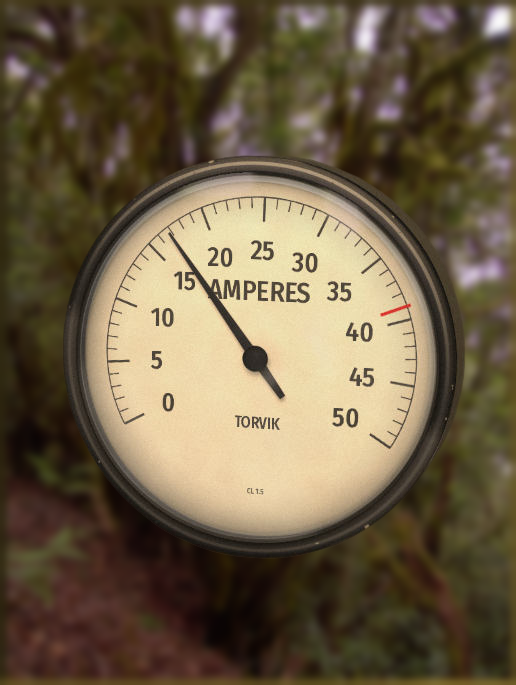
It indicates 17 A
